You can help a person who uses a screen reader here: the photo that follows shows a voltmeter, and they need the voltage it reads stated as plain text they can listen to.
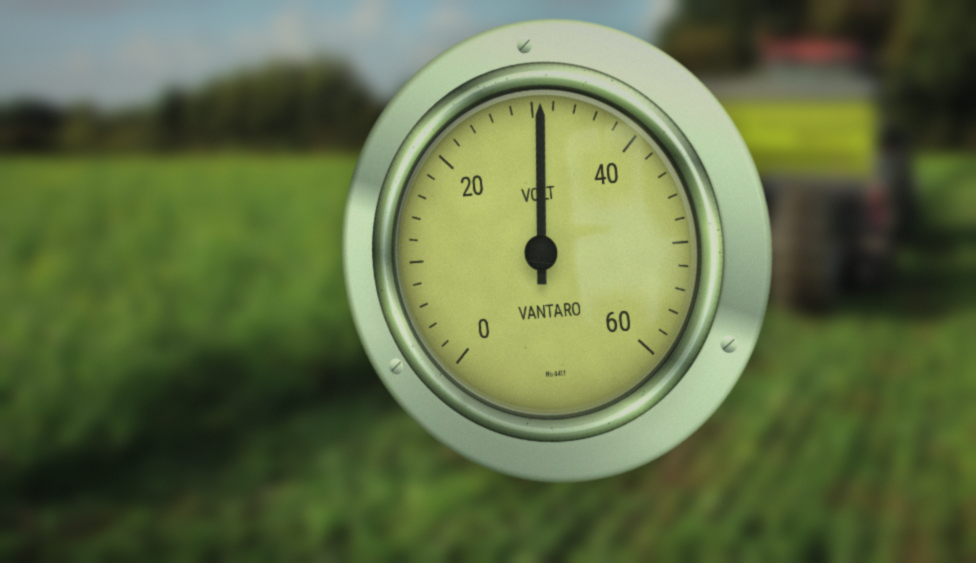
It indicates 31 V
